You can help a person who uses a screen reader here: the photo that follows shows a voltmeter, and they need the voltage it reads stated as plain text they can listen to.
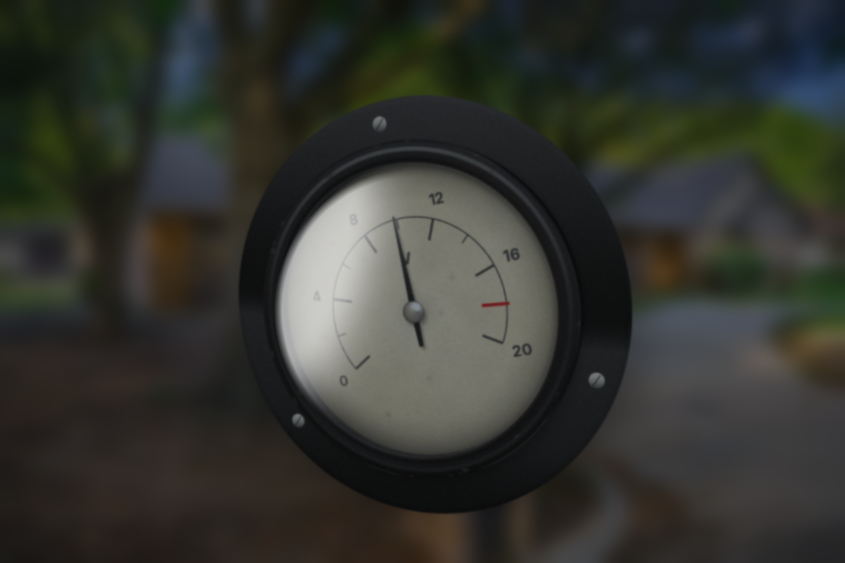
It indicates 10 V
